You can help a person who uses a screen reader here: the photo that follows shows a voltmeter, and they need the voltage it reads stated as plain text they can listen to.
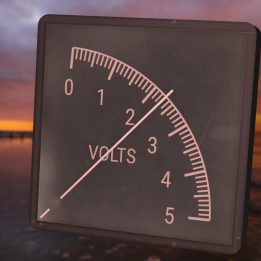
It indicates 2.3 V
